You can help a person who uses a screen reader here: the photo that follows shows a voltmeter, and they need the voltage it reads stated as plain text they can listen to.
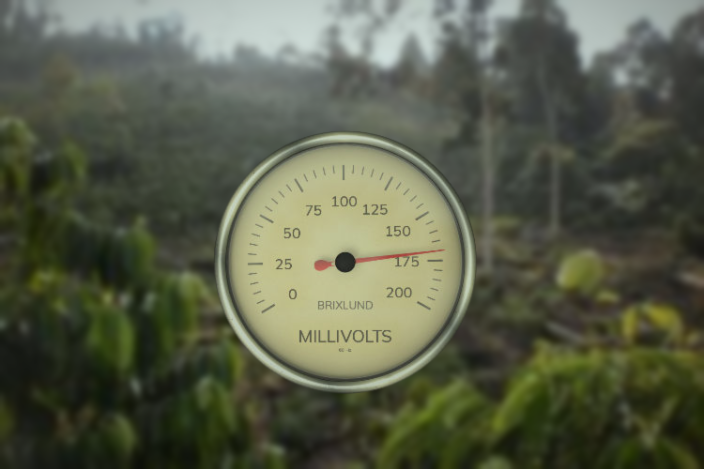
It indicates 170 mV
